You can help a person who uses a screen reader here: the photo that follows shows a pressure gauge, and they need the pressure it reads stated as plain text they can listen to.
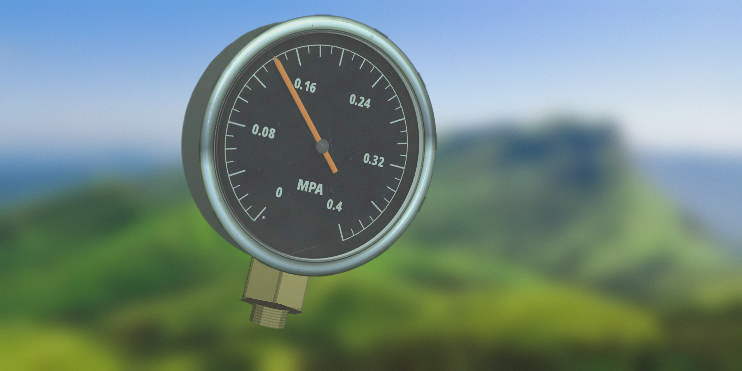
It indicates 0.14 MPa
